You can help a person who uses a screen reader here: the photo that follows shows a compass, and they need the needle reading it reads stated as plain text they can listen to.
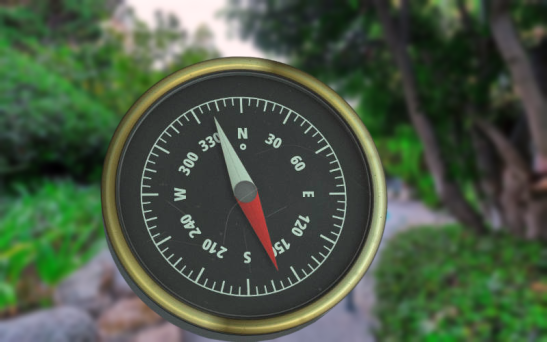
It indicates 160 °
